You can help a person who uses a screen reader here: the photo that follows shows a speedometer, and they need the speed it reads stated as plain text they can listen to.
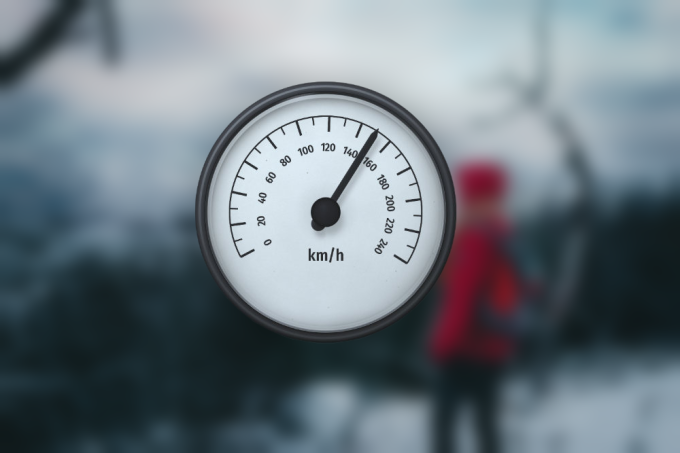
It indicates 150 km/h
